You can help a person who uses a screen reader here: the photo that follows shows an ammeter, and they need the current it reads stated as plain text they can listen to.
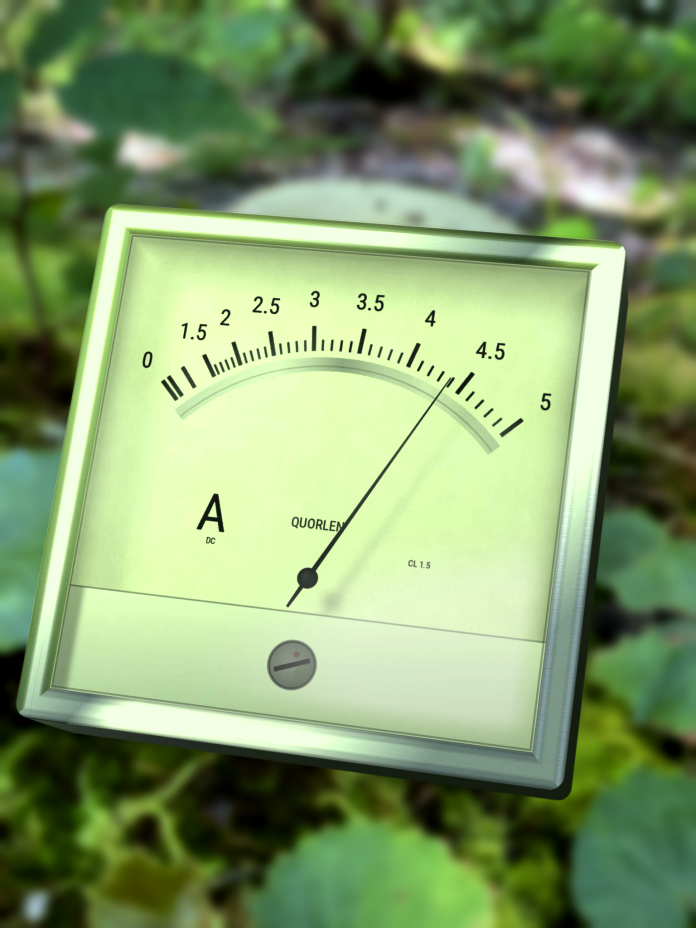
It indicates 4.4 A
